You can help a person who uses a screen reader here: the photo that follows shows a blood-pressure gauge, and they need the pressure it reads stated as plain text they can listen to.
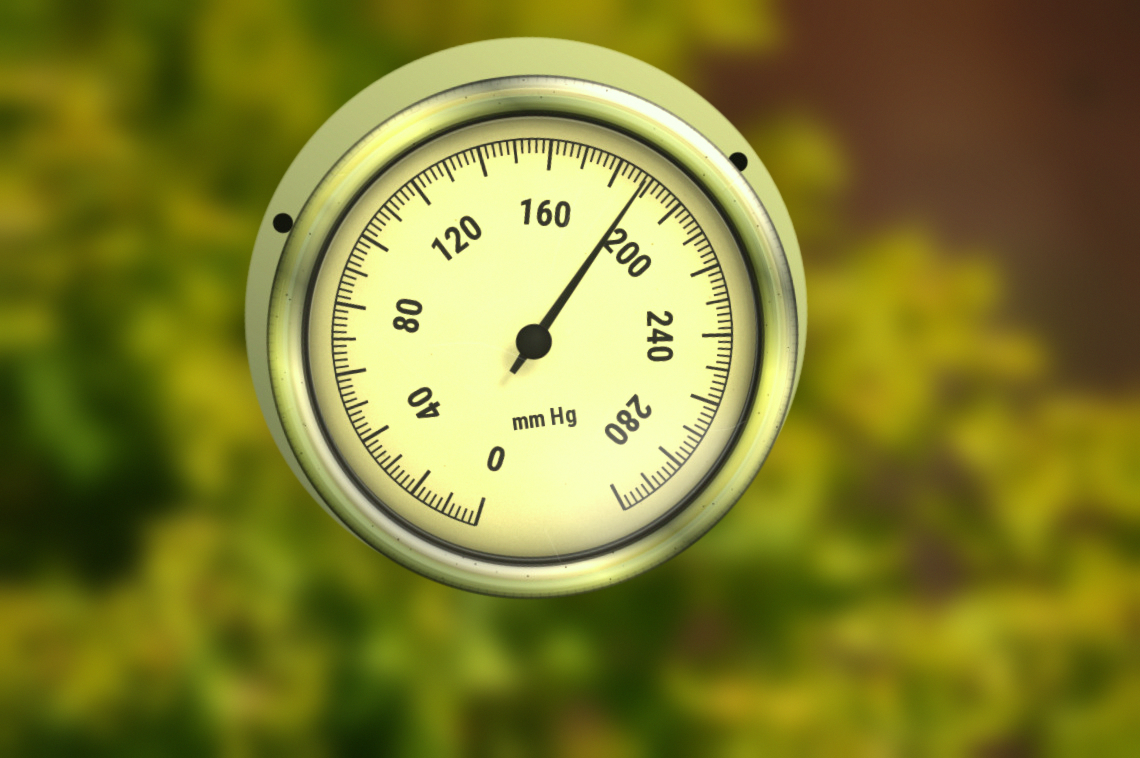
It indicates 188 mmHg
